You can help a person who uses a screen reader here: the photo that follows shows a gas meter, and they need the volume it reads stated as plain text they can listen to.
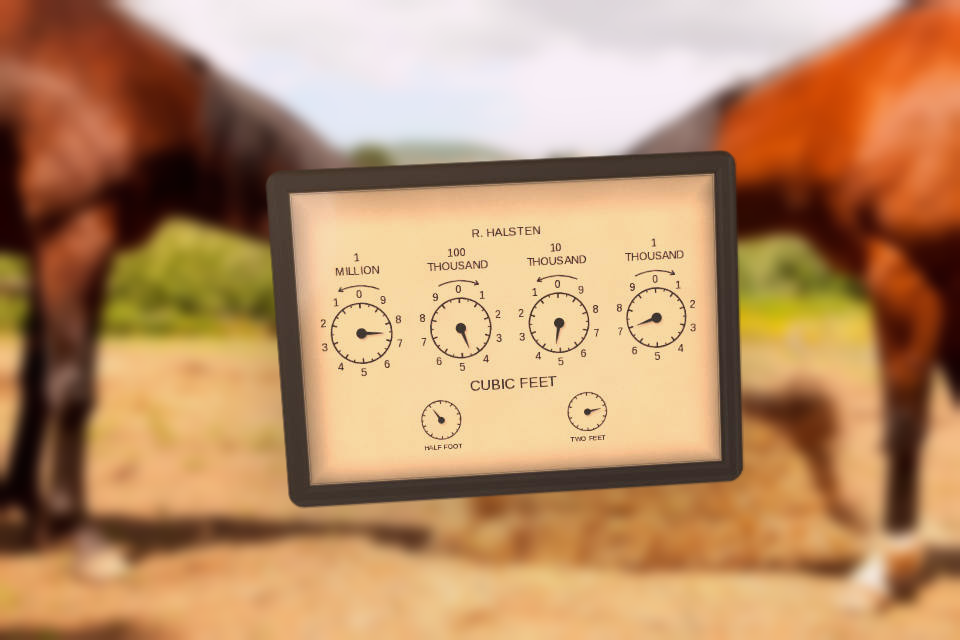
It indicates 744700 ft³
